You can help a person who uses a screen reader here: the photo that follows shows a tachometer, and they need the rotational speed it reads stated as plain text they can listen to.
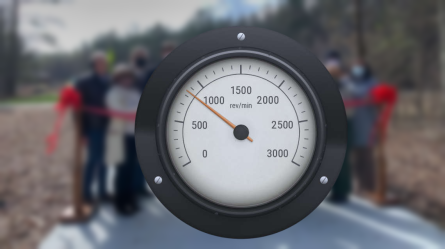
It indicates 850 rpm
